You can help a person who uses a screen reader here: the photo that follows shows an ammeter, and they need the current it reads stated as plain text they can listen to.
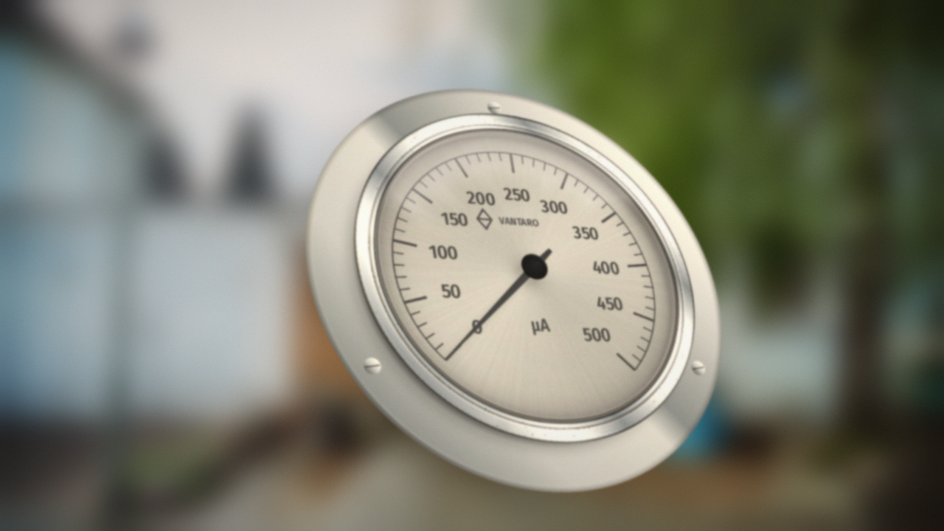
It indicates 0 µA
